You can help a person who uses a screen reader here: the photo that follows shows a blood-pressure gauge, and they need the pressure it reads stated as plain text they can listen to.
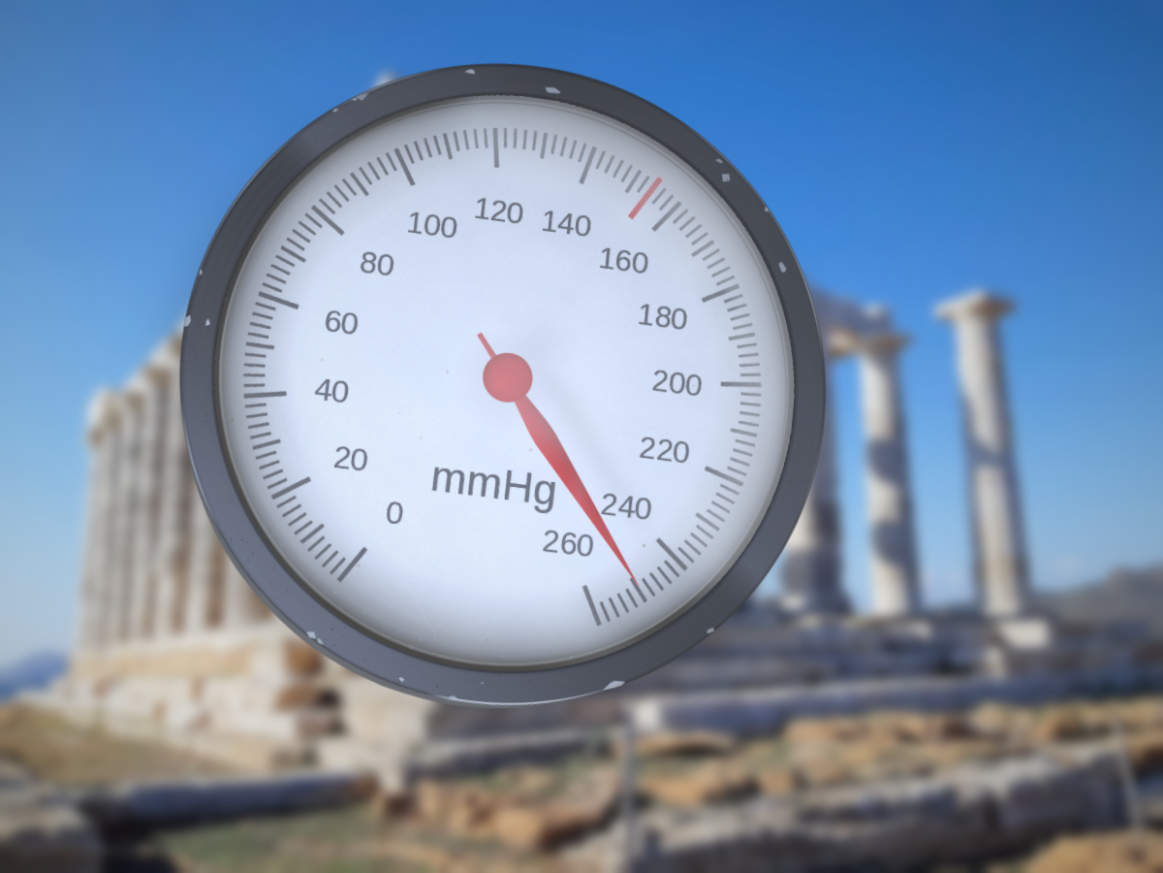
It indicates 250 mmHg
